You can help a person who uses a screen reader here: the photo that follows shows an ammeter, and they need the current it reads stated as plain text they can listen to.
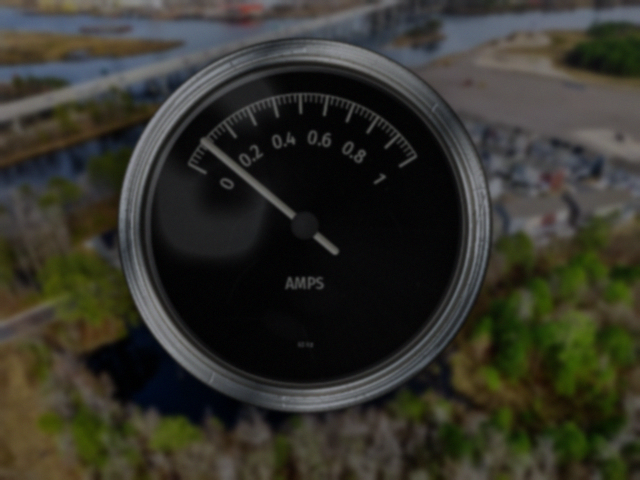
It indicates 0.1 A
